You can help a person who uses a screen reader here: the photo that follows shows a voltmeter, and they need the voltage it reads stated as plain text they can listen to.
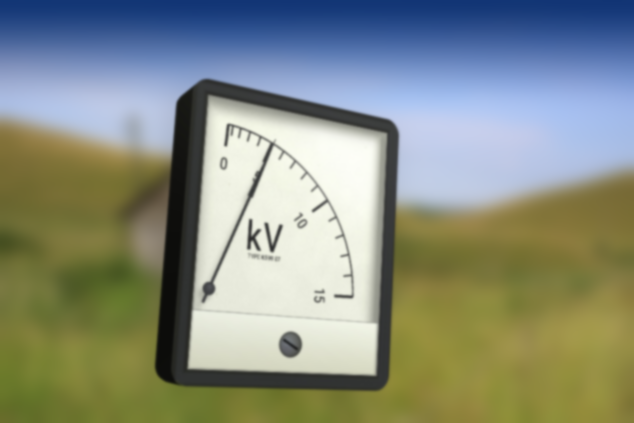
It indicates 5 kV
